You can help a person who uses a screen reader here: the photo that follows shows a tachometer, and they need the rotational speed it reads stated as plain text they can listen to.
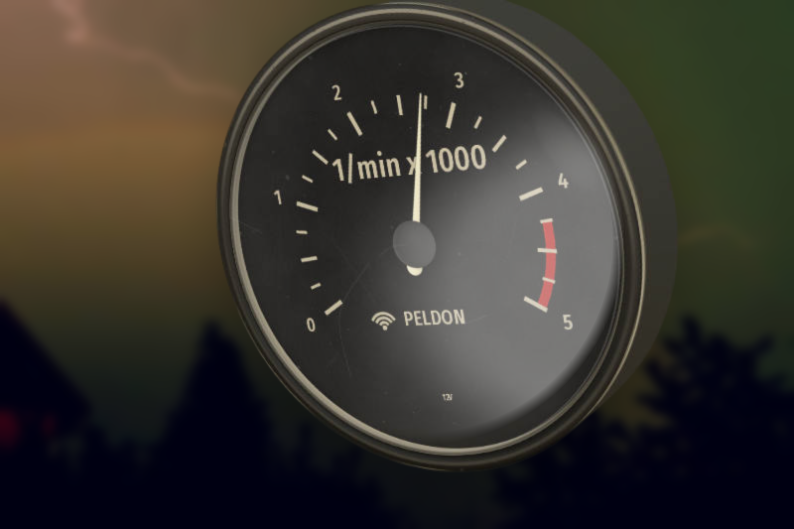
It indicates 2750 rpm
